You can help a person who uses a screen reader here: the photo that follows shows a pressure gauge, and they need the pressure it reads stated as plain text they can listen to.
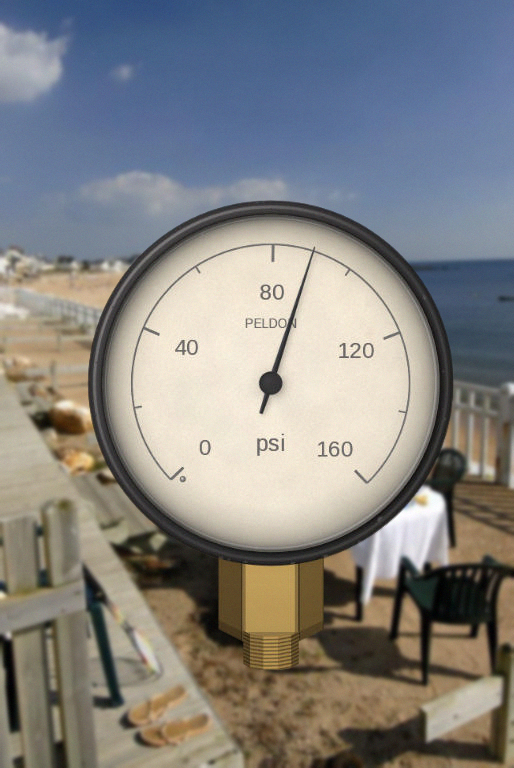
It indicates 90 psi
